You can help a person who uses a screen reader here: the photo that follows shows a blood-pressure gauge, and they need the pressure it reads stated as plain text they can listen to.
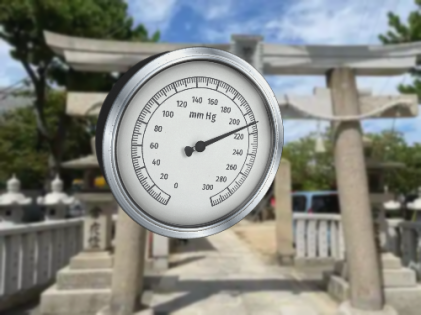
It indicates 210 mmHg
